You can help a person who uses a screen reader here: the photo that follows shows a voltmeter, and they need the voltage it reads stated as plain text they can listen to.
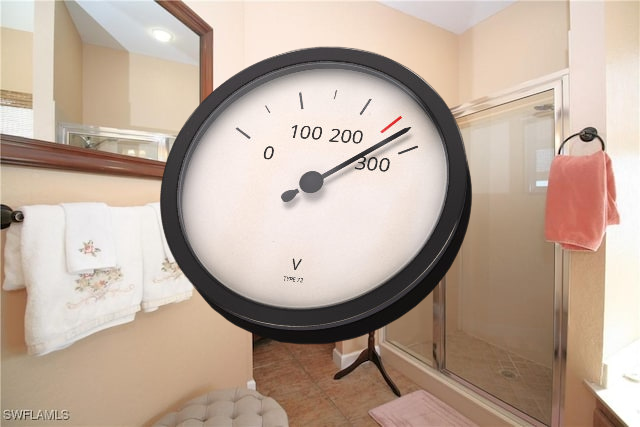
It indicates 275 V
